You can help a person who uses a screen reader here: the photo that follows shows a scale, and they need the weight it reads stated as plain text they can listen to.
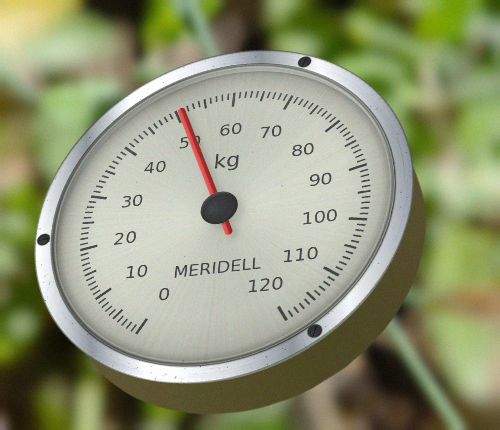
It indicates 51 kg
